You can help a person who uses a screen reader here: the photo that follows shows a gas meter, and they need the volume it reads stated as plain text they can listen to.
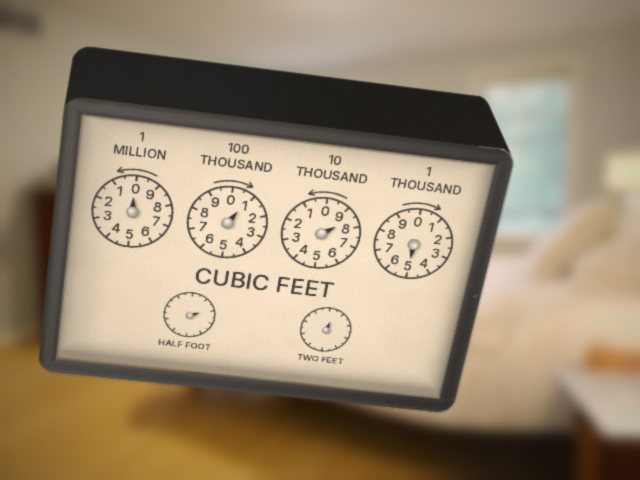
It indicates 8500 ft³
